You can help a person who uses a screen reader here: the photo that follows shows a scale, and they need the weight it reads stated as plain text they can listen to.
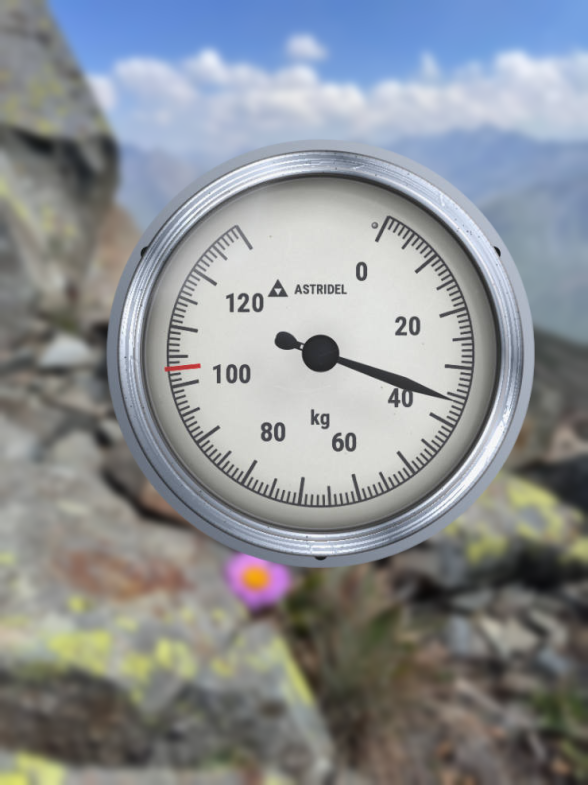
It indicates 36 kg
